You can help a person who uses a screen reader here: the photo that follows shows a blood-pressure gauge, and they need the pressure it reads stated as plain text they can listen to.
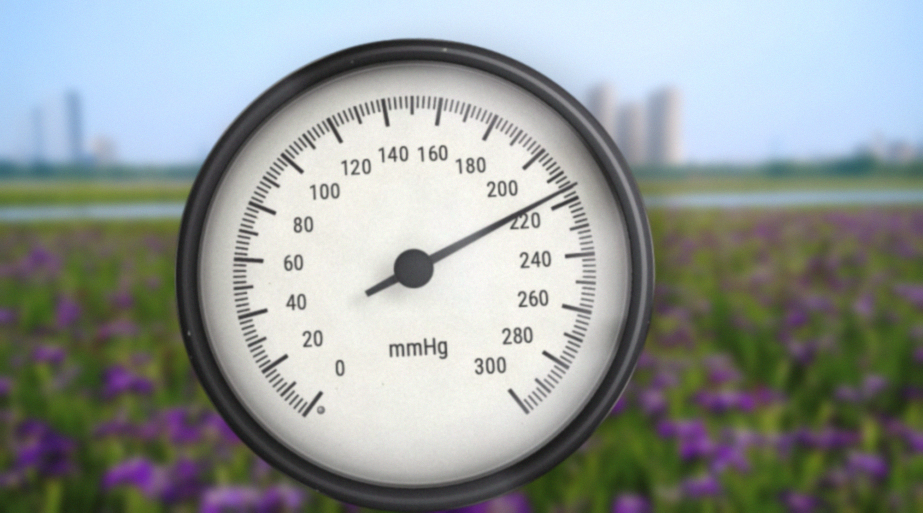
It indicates 216 mmHg
